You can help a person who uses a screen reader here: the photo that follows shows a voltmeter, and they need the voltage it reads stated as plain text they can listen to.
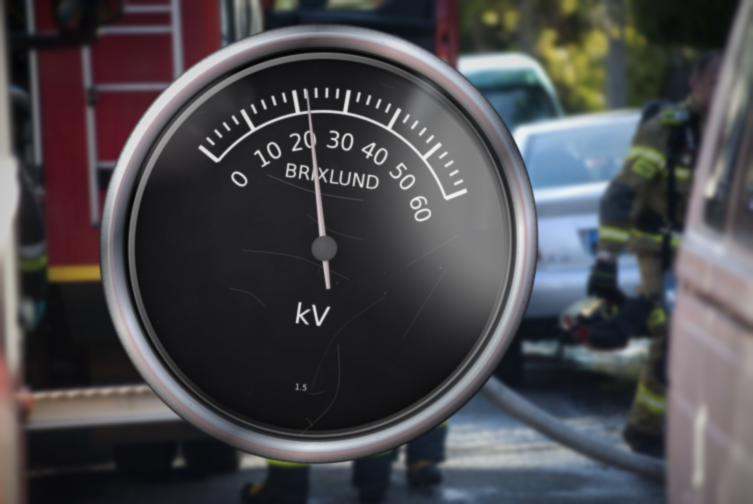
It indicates 22 kV
